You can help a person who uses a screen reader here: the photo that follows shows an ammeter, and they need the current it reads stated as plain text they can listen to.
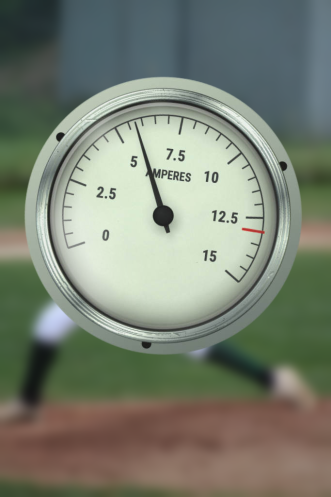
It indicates 5.75 A
